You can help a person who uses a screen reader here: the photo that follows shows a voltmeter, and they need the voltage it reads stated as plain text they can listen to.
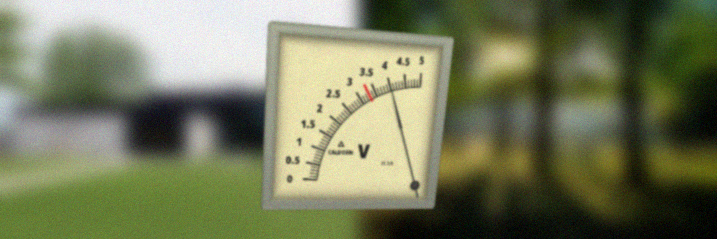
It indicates 4 V
